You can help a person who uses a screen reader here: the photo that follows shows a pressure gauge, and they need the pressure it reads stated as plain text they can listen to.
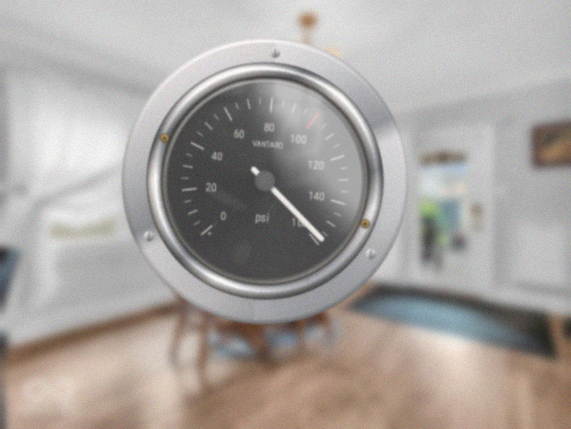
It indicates 157.5 psi
